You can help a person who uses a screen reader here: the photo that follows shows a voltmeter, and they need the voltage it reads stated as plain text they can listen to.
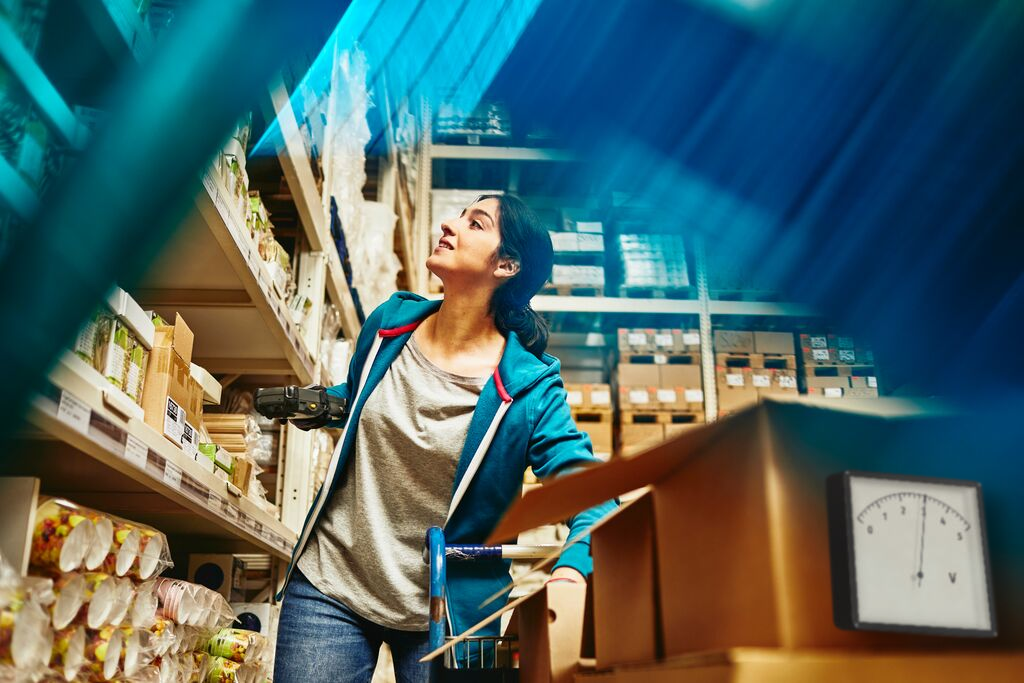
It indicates 3 V
